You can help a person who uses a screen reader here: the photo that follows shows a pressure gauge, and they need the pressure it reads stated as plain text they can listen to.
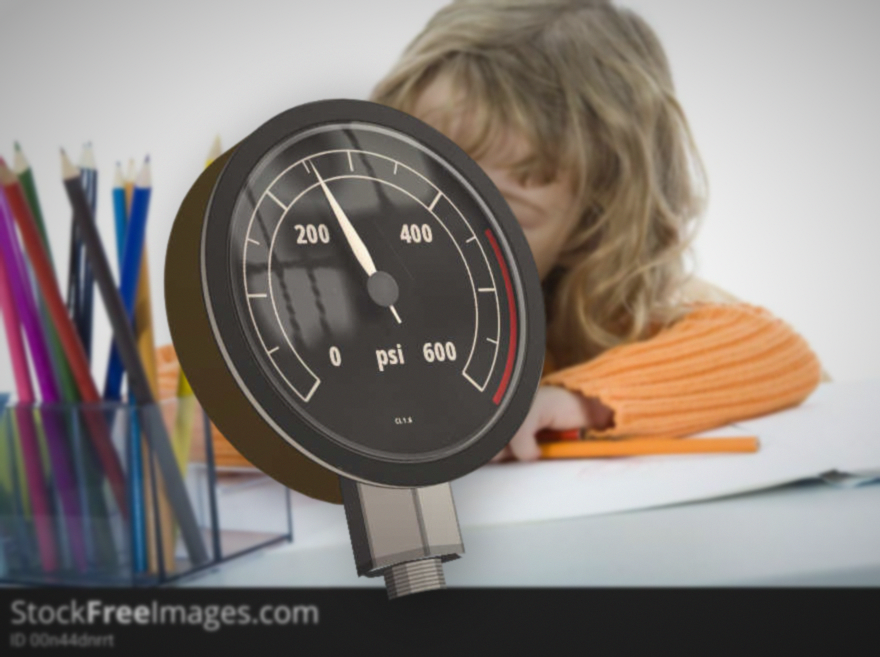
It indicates 250 psi
